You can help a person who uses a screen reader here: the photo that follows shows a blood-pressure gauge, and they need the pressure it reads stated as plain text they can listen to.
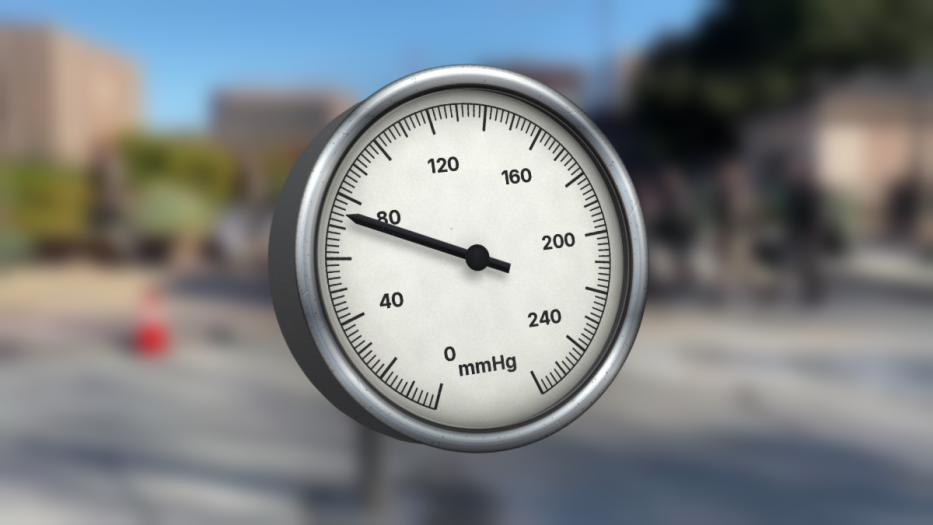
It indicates 74 mmHg
